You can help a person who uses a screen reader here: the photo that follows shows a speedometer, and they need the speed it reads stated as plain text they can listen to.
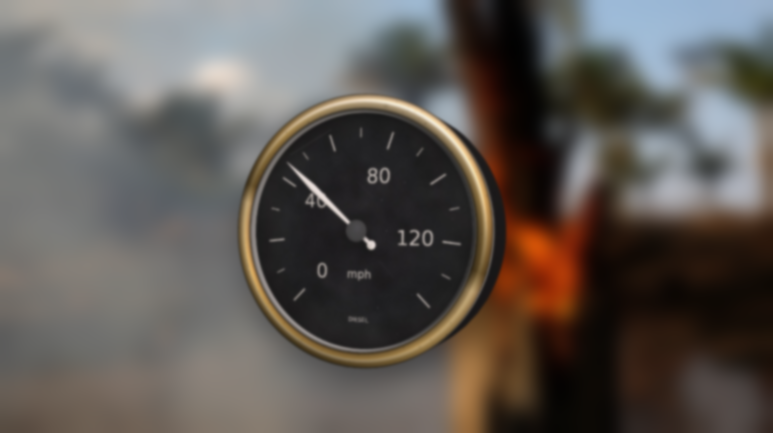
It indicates 45 mph
